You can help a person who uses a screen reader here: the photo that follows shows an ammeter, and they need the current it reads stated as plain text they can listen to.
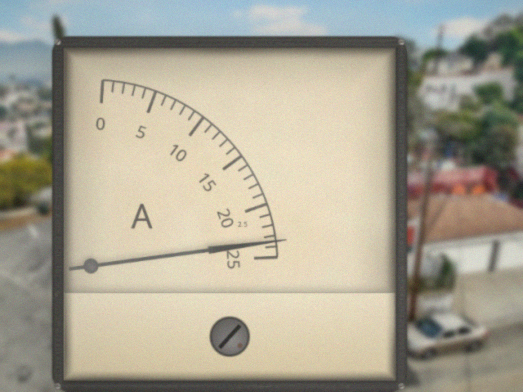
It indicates 23.5 A
